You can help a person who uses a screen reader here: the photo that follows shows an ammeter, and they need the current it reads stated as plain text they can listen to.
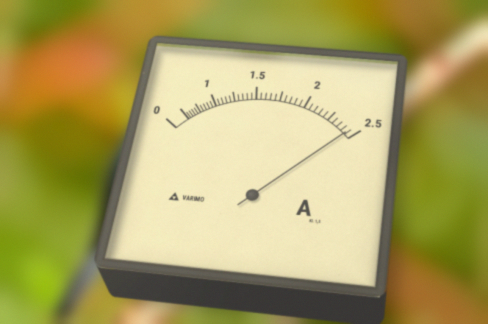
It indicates 2.45 A
